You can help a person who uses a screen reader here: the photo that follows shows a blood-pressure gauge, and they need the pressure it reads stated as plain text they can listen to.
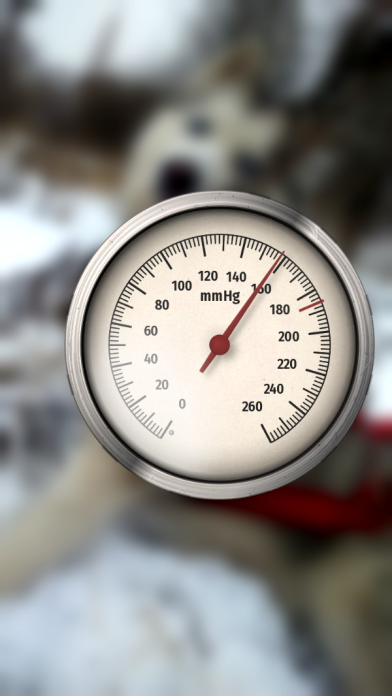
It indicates 158 mmHg
